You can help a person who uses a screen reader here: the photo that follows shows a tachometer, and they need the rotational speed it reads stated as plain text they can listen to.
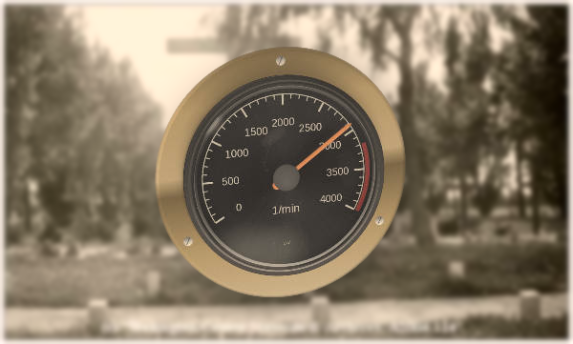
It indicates 2900 rpm
